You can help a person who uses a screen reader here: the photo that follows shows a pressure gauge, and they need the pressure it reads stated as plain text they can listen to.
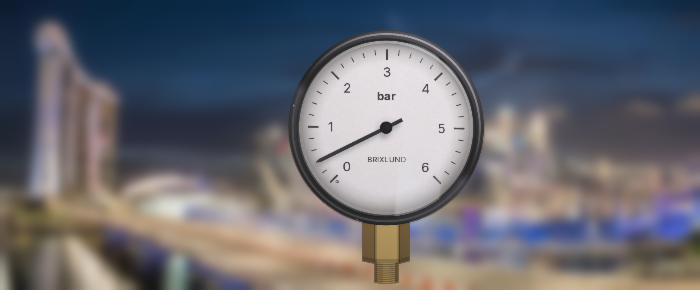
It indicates 0.4 bar
